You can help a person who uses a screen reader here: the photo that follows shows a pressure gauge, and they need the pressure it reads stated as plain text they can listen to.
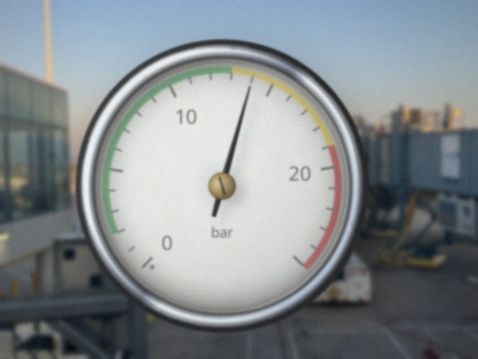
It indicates 14 bar
